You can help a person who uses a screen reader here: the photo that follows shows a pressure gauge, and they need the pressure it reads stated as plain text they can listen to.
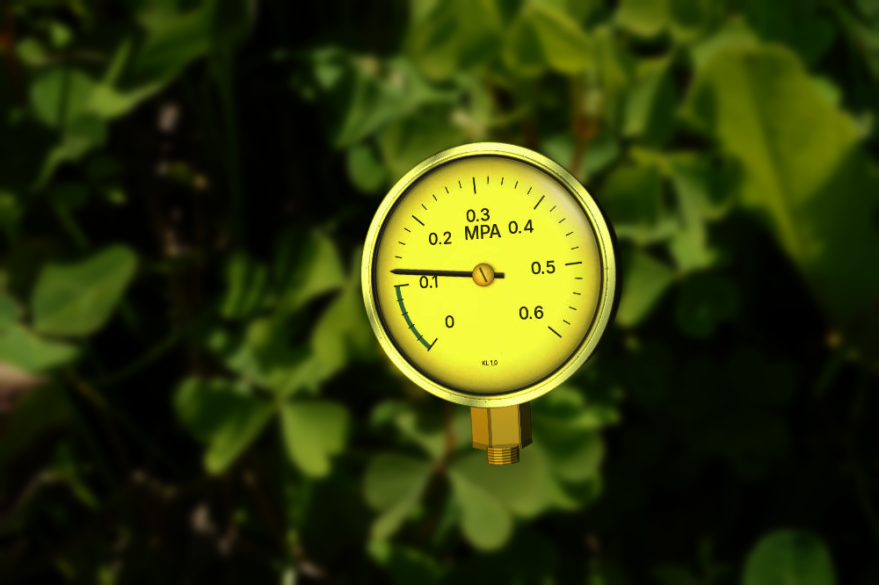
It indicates 0.12 MPa
